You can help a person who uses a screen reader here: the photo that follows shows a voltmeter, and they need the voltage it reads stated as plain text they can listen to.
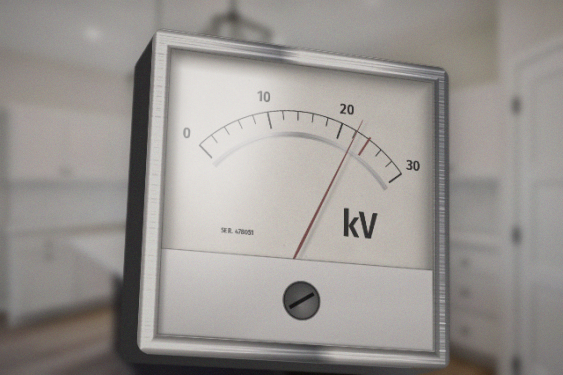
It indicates 22 kV
